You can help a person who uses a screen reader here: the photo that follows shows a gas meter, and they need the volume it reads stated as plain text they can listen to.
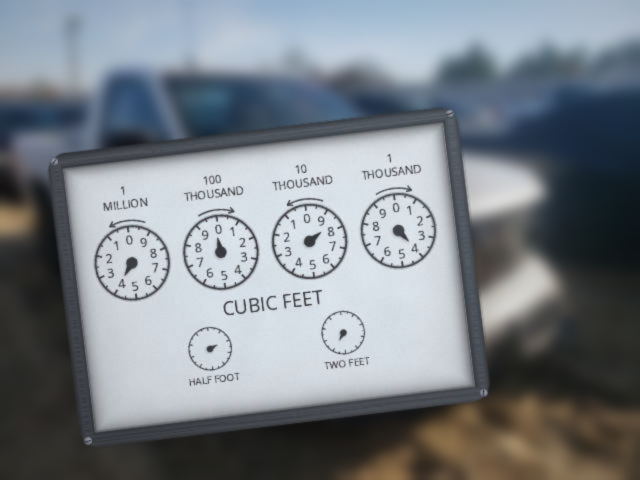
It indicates 398400 ft³
